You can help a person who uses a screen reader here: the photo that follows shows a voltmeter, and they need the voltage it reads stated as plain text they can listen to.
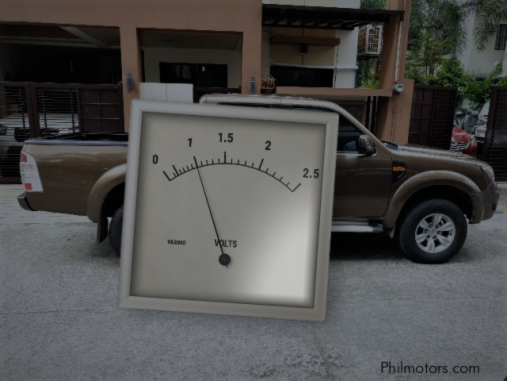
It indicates 1 V
